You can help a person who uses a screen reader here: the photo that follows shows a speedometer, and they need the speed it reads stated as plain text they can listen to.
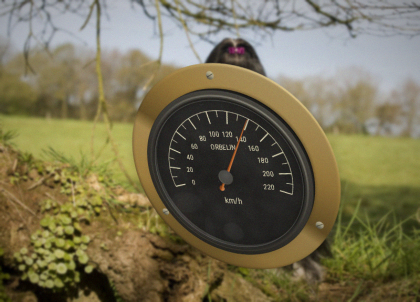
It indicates 140 km/h
